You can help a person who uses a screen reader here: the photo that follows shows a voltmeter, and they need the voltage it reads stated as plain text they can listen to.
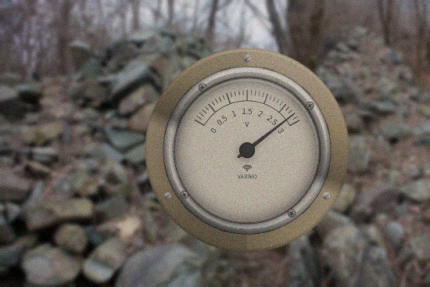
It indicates 2.8 V
